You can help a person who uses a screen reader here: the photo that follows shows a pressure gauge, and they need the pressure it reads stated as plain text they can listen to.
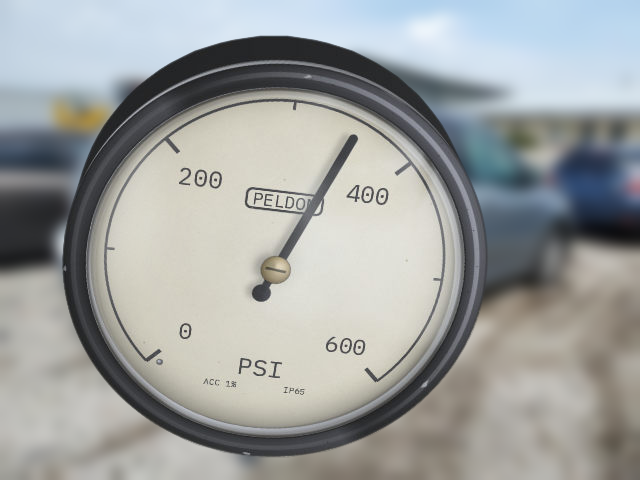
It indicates 350 psi
